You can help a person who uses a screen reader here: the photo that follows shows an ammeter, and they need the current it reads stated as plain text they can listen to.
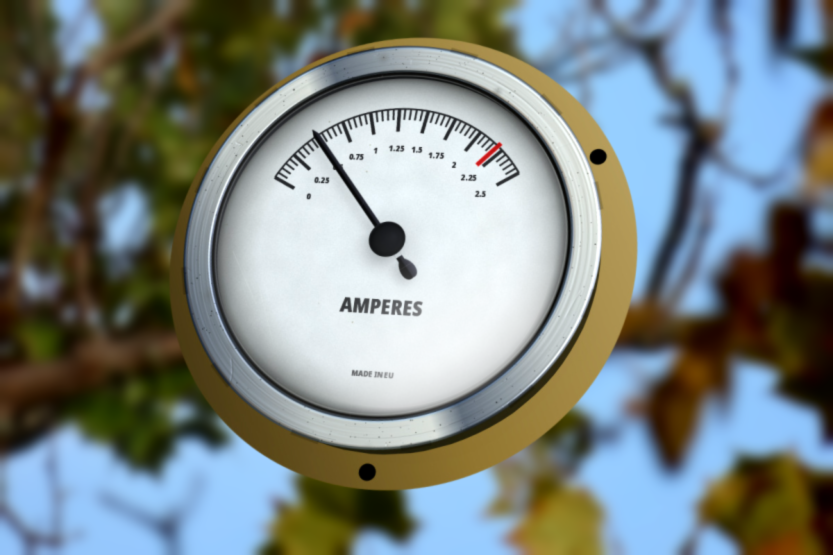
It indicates 0.5 A
